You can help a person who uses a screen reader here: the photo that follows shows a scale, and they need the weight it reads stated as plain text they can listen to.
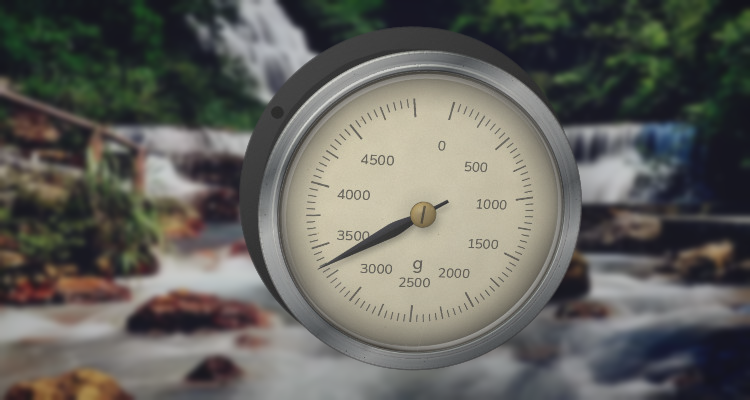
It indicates 3350 g
